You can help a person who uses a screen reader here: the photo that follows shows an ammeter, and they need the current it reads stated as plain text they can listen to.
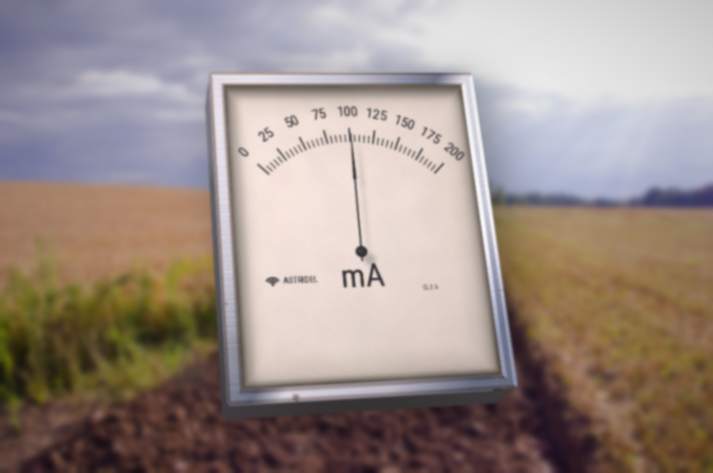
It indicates 100 mA
